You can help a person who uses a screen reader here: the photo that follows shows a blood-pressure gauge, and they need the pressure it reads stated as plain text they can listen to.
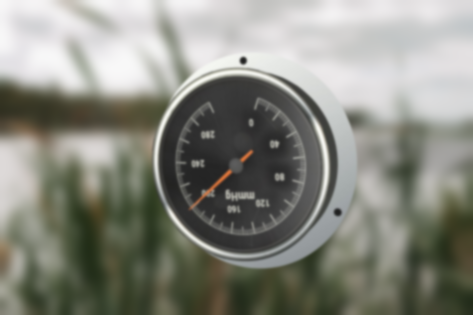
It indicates 200 mmHg
